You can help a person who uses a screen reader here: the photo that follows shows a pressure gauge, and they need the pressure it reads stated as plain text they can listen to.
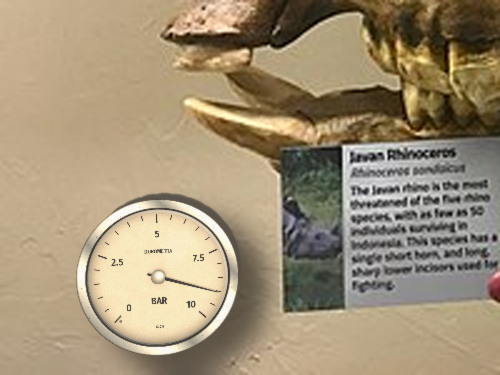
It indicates 9 bar
